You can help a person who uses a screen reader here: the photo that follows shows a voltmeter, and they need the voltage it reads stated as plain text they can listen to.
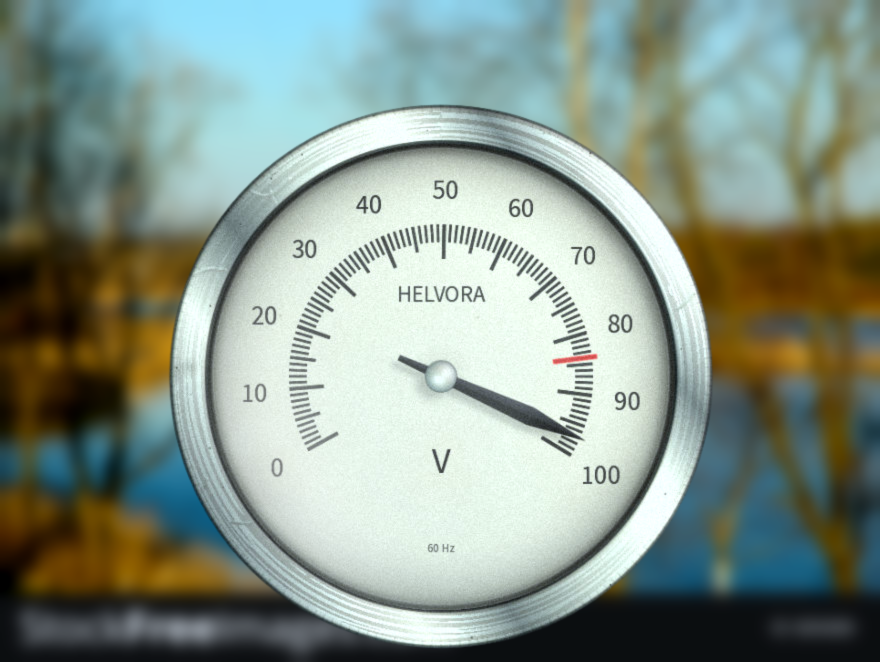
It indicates 97 V
